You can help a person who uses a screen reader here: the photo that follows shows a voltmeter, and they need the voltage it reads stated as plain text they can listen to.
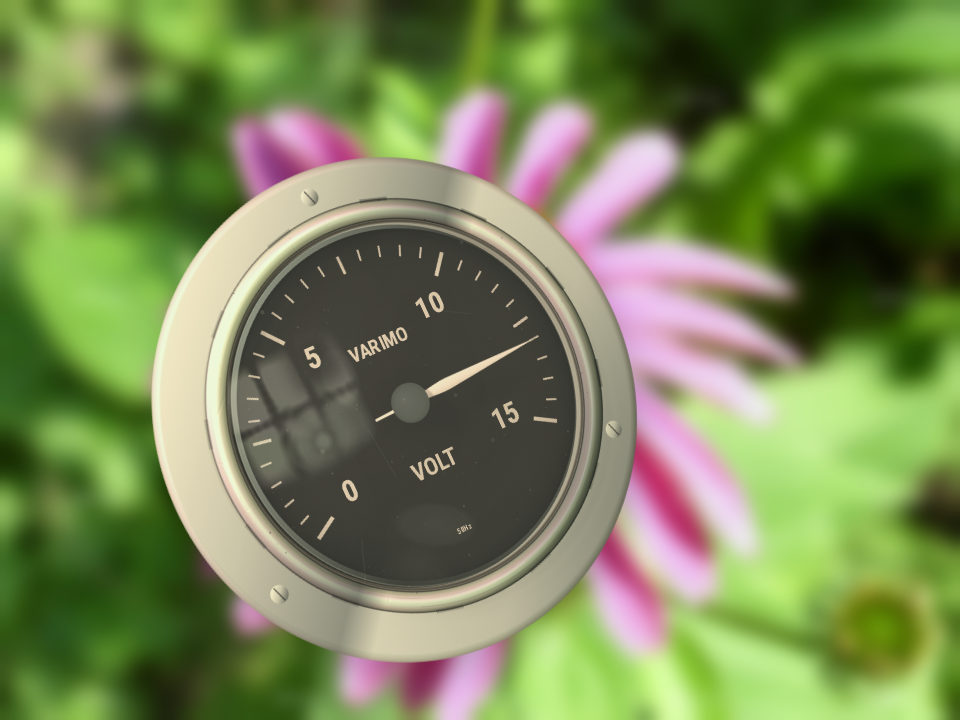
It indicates 13 V
